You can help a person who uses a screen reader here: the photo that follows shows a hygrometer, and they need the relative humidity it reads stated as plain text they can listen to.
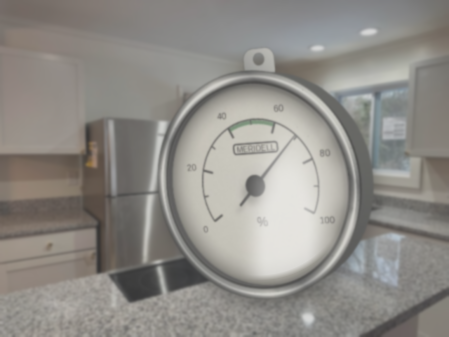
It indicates 70 %
